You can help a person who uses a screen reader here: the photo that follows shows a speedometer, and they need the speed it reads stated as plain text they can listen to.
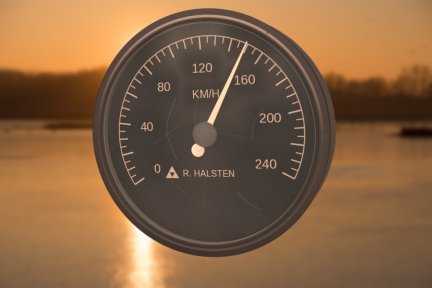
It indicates 150 km/h
